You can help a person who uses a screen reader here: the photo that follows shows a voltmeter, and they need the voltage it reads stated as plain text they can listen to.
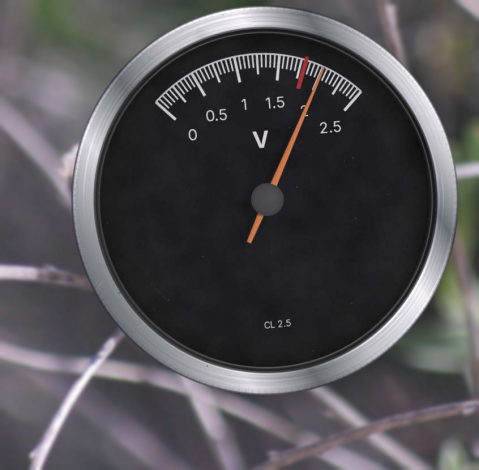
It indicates 2 V
